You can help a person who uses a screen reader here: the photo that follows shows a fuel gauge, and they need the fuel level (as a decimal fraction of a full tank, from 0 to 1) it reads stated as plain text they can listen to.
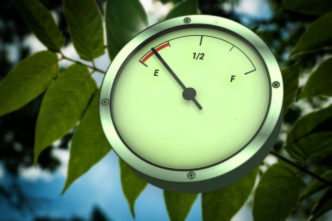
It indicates 0.125
